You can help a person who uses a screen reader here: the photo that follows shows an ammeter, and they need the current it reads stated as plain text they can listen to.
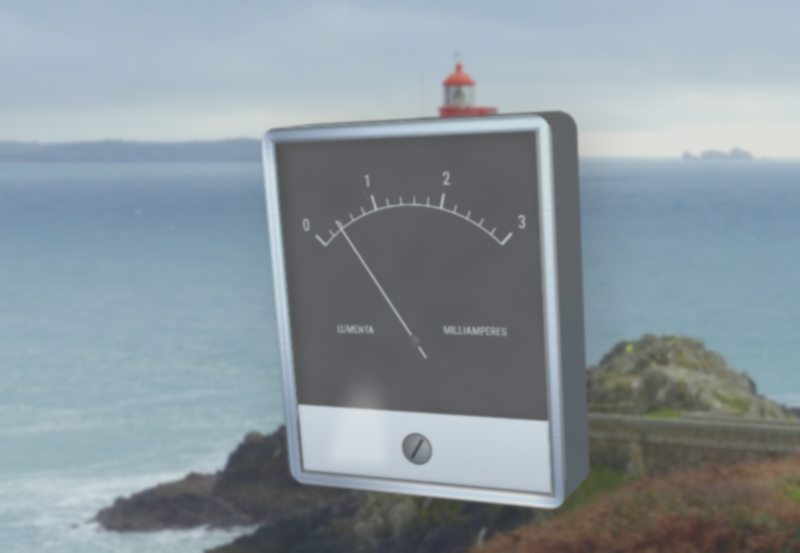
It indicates 0.4 mA
